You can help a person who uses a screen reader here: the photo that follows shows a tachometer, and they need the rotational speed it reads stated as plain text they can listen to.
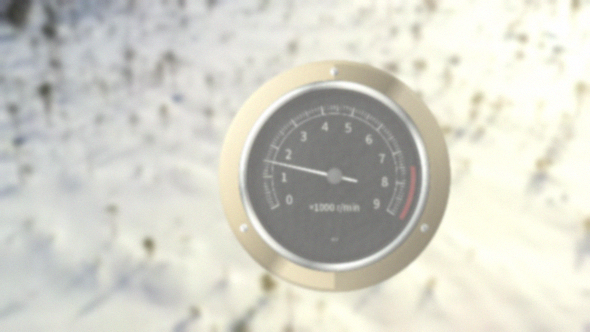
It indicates 1500 rpm
